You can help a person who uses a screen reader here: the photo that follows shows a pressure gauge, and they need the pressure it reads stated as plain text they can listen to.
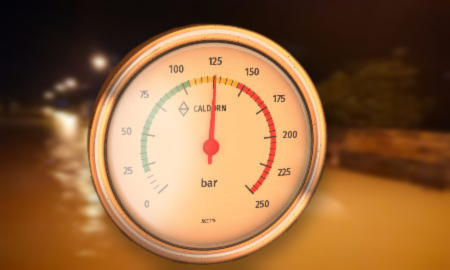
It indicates 125 bar
